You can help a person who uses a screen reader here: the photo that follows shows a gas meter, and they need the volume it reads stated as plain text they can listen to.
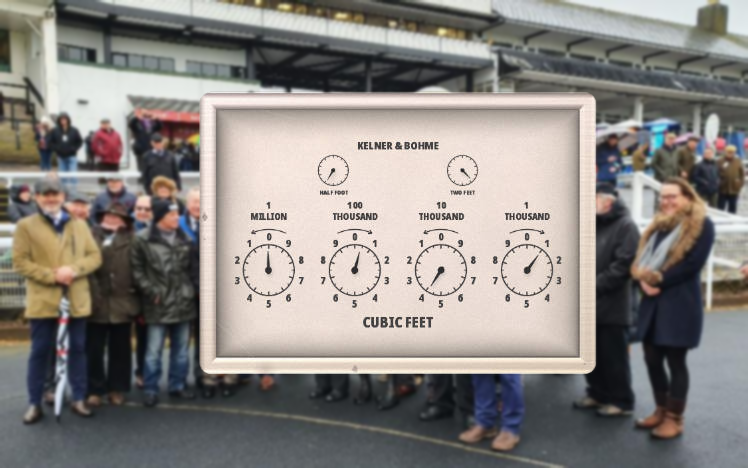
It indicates 4100 ft³
